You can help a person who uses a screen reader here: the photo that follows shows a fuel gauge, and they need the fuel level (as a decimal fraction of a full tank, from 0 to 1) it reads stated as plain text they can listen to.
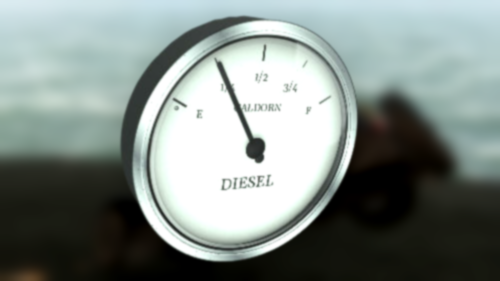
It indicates 0.25
